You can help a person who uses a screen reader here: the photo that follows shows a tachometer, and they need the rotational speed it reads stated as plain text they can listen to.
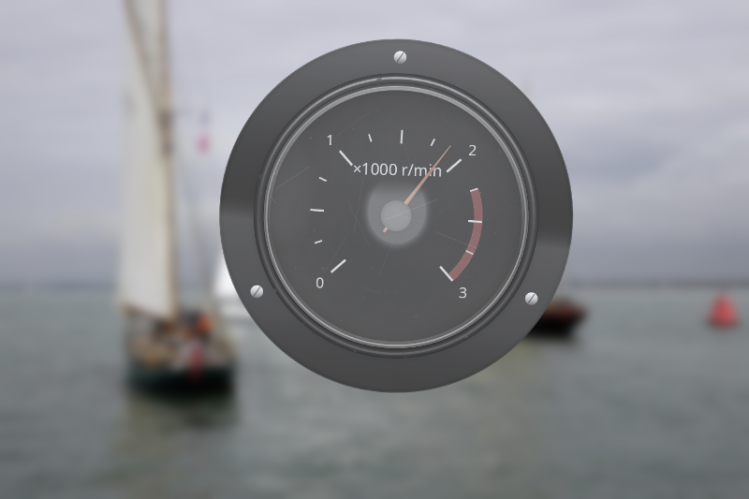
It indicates 1875 rpm
